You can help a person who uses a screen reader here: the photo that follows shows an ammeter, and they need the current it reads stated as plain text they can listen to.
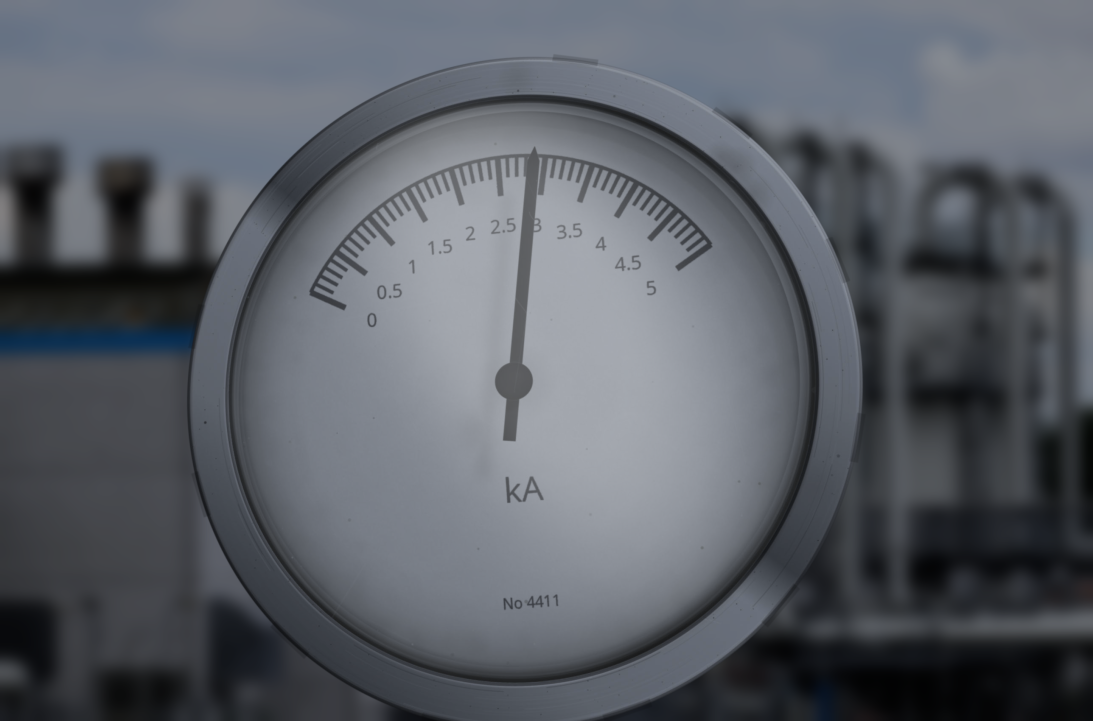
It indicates 2.9 kA
